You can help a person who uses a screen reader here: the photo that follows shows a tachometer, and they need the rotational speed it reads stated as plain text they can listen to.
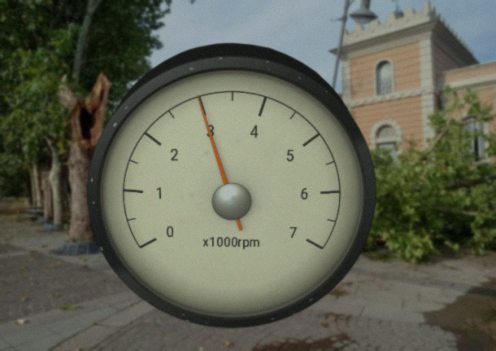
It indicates 3000 rpm
